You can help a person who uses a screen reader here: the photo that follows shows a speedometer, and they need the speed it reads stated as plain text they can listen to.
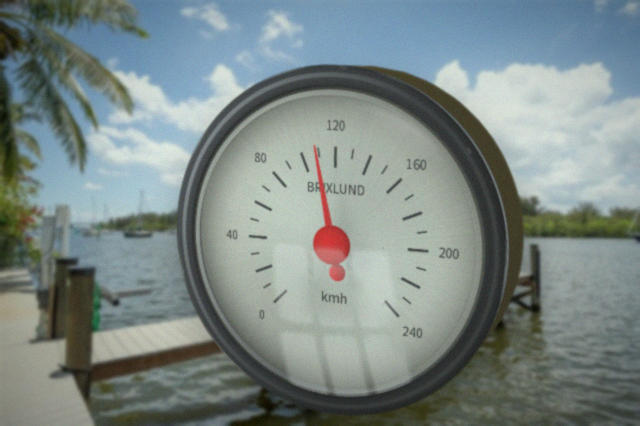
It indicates 110 km/h
